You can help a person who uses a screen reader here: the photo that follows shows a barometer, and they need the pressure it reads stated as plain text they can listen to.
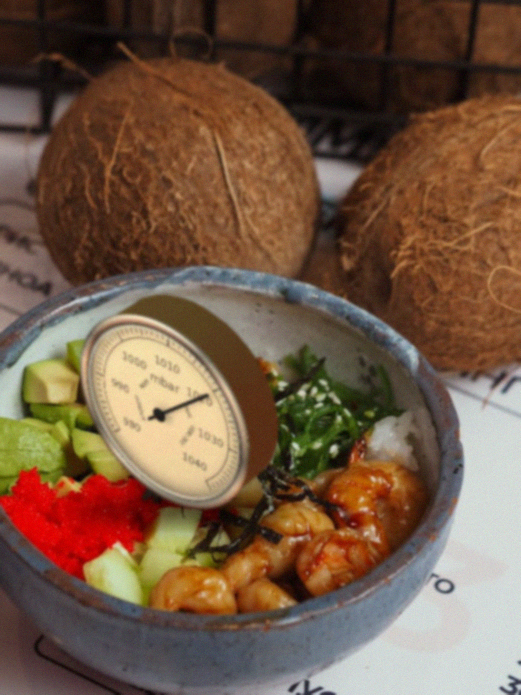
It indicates 1020 mbar
